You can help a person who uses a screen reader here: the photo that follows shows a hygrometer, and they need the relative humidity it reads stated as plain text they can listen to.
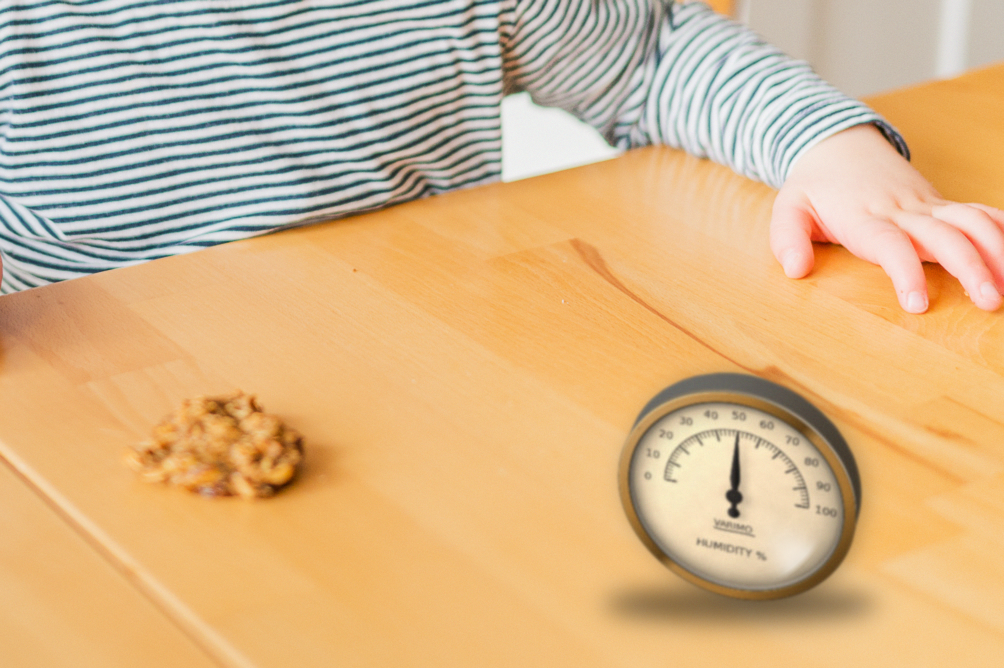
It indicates 50 %
